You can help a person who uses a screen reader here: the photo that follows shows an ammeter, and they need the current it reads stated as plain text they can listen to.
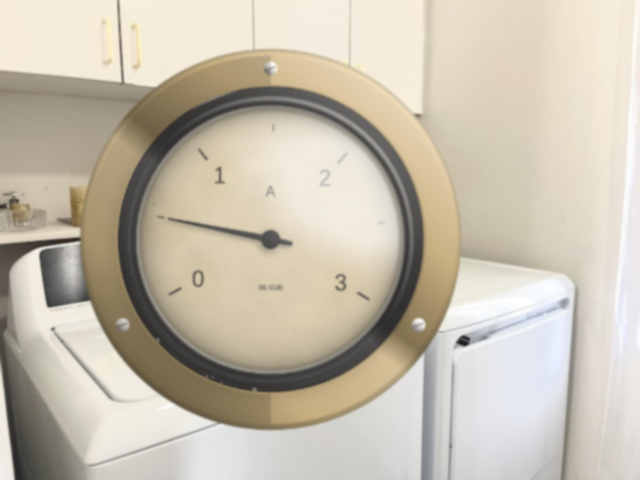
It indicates 0.5 A
